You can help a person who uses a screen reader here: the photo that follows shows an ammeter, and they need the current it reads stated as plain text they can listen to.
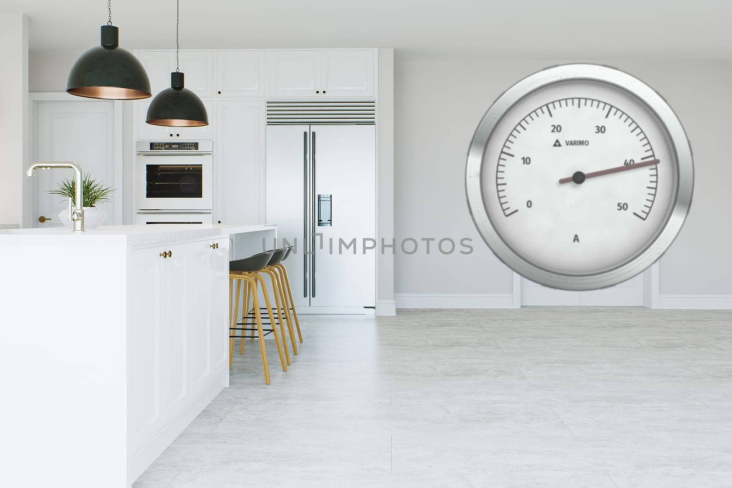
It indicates 41 A
